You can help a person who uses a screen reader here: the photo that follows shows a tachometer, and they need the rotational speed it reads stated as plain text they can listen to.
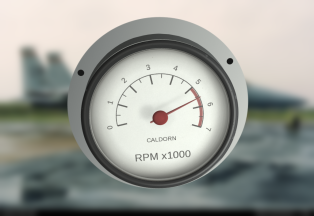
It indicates 5500 rpm
